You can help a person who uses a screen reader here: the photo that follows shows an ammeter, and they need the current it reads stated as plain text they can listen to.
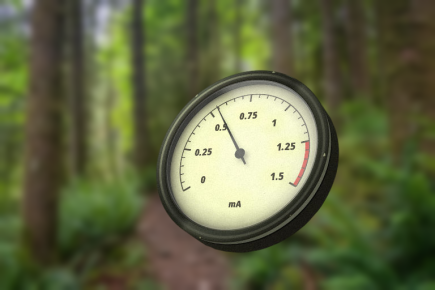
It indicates 0.55 mA
